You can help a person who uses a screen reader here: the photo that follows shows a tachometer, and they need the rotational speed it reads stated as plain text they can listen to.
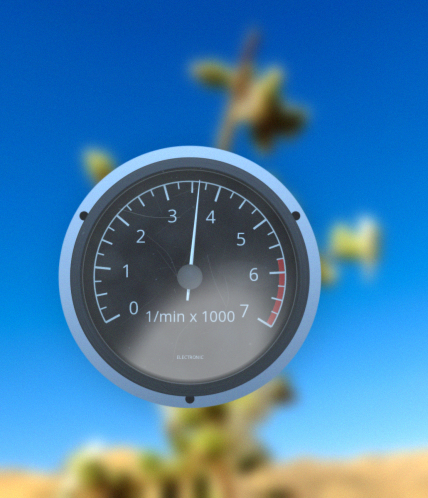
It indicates 3625 rpm
